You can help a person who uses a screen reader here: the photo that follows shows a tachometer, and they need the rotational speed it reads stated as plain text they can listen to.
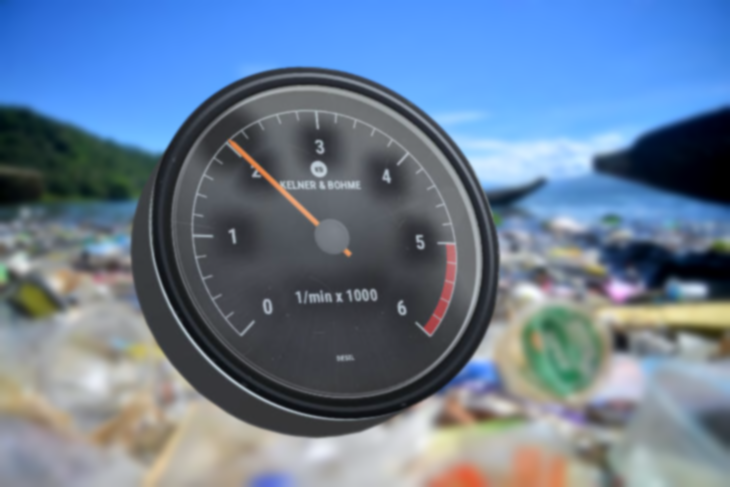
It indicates 2000 rpm
